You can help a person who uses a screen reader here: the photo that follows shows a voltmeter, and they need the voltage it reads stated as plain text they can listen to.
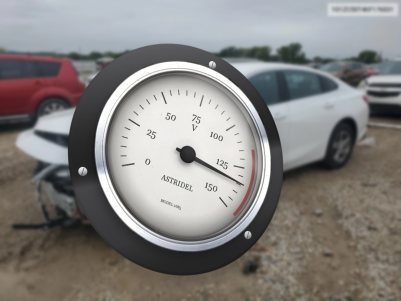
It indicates 135 V
